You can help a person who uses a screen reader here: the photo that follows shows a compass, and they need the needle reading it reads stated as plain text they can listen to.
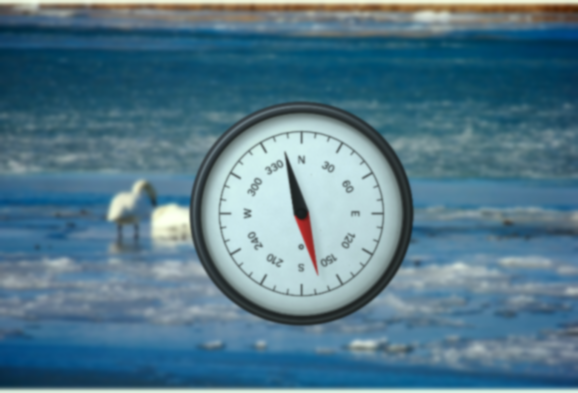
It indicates 165 °
